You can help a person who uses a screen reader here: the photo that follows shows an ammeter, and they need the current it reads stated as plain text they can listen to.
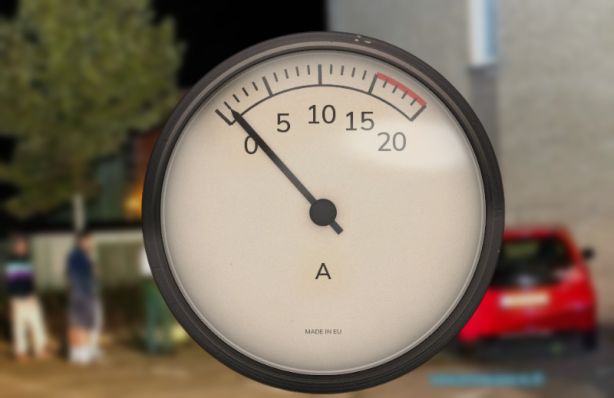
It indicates 1 A
